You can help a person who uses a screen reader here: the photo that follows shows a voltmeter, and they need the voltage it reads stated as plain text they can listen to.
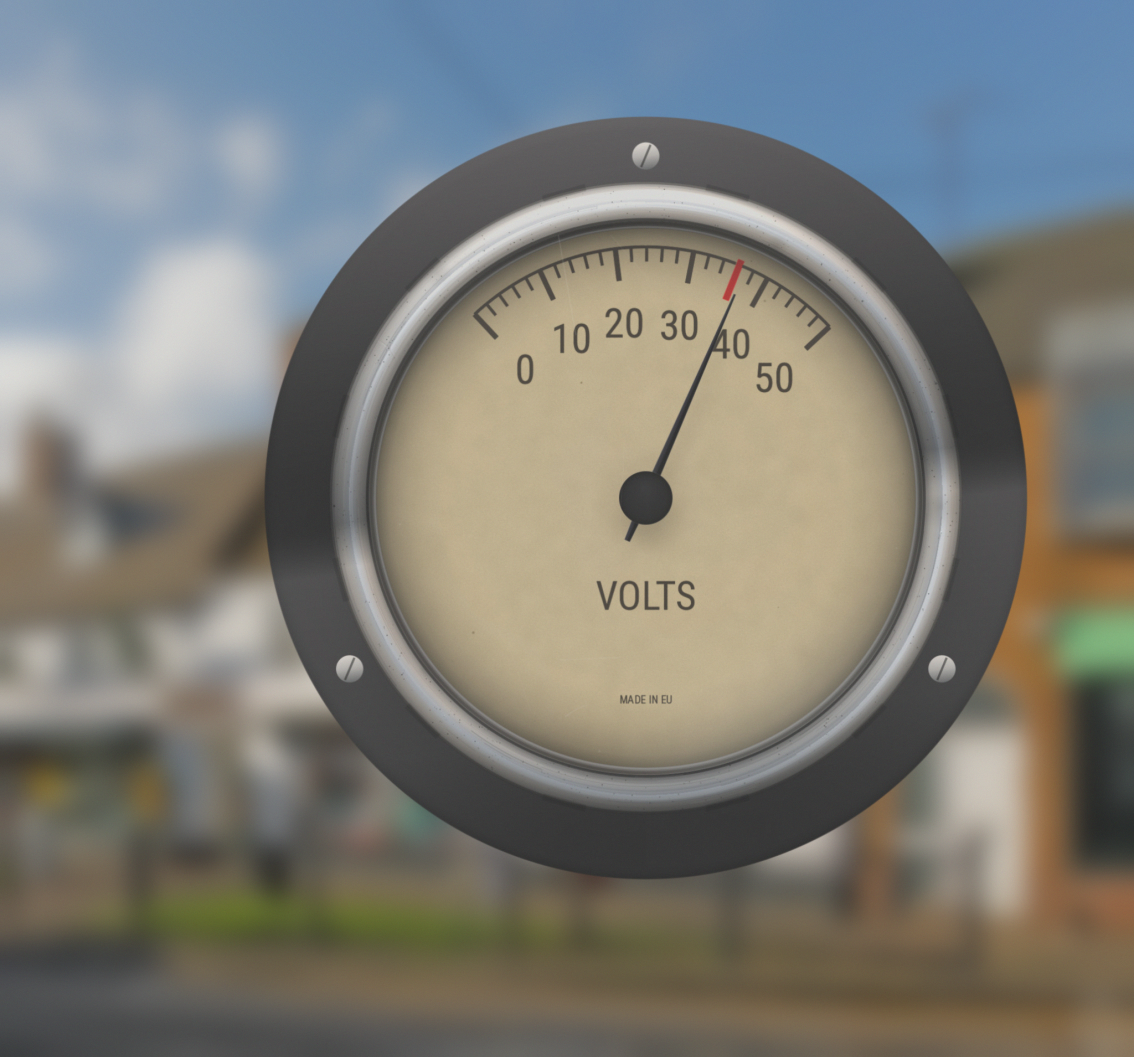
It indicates 37 V
